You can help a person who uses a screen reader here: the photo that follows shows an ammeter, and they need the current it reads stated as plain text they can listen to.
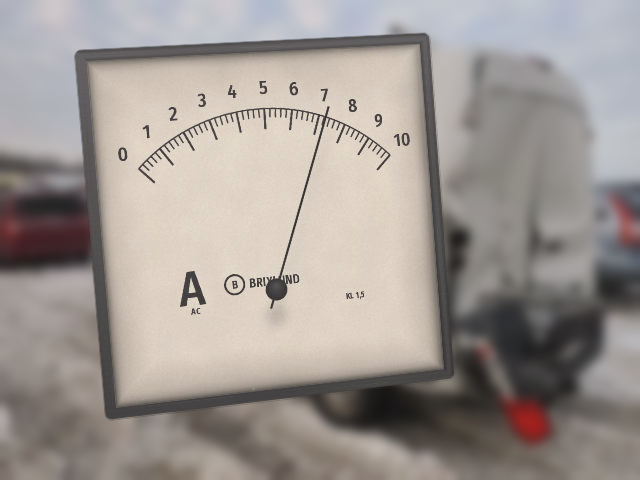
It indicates 7.2 A
